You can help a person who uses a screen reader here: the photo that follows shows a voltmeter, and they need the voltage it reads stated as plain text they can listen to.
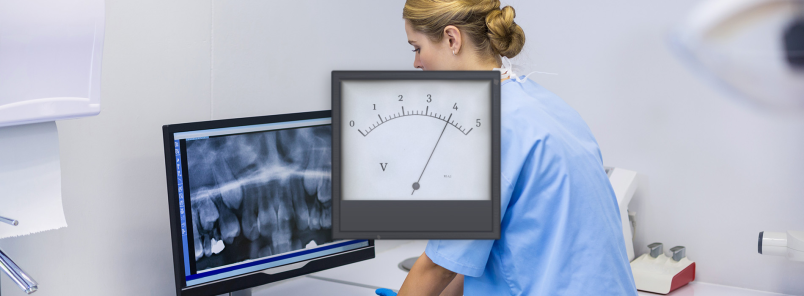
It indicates 4 V
